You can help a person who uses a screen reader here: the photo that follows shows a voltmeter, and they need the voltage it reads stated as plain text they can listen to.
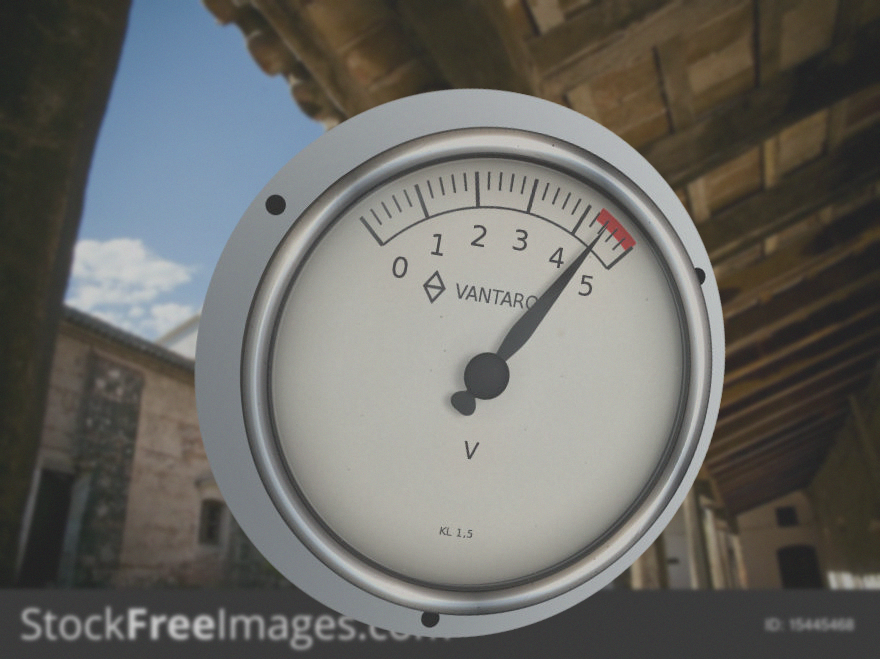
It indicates 4.4 V
